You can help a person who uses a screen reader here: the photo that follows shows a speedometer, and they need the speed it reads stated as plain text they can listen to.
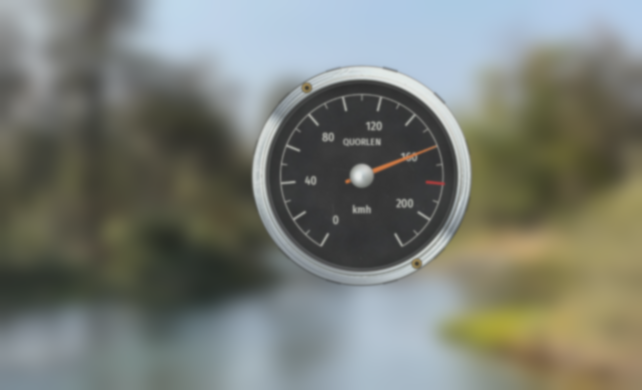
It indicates 160 km/h
